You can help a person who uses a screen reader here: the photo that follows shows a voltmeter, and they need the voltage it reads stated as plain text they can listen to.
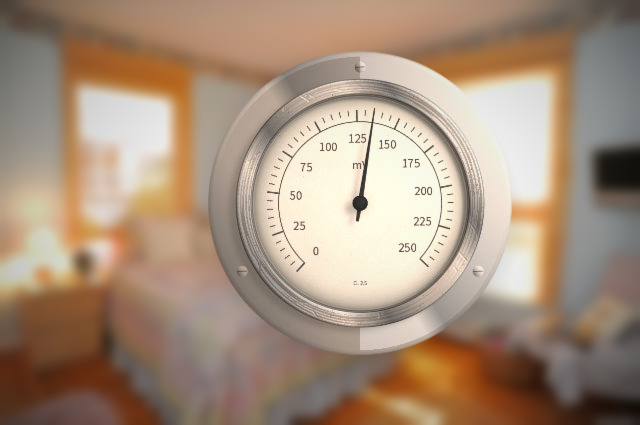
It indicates 135 mV
